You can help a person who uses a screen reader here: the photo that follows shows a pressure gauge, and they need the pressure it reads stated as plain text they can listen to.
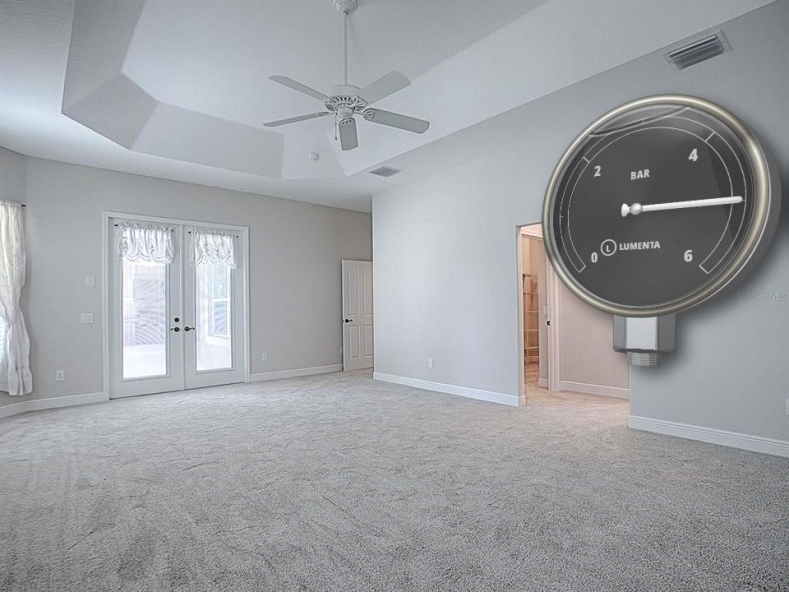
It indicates 5 bar
